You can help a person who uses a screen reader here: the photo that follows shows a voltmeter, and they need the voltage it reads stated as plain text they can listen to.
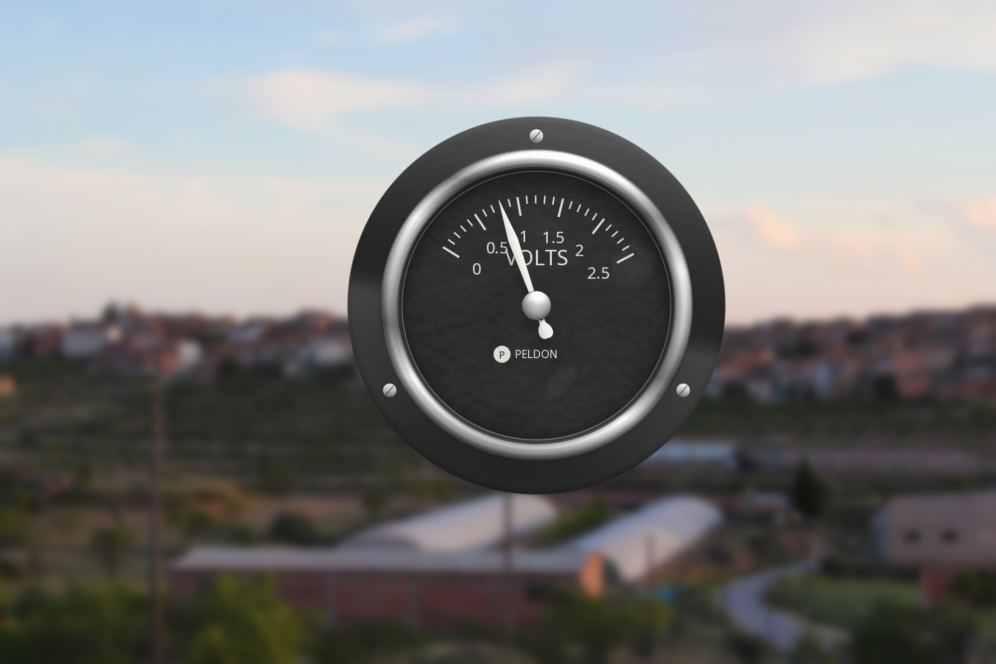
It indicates 0.8 V
